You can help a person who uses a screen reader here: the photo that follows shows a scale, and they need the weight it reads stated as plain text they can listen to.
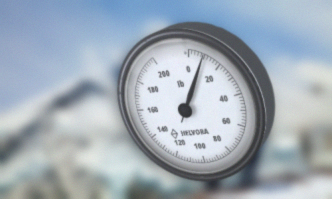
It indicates 10 lb
